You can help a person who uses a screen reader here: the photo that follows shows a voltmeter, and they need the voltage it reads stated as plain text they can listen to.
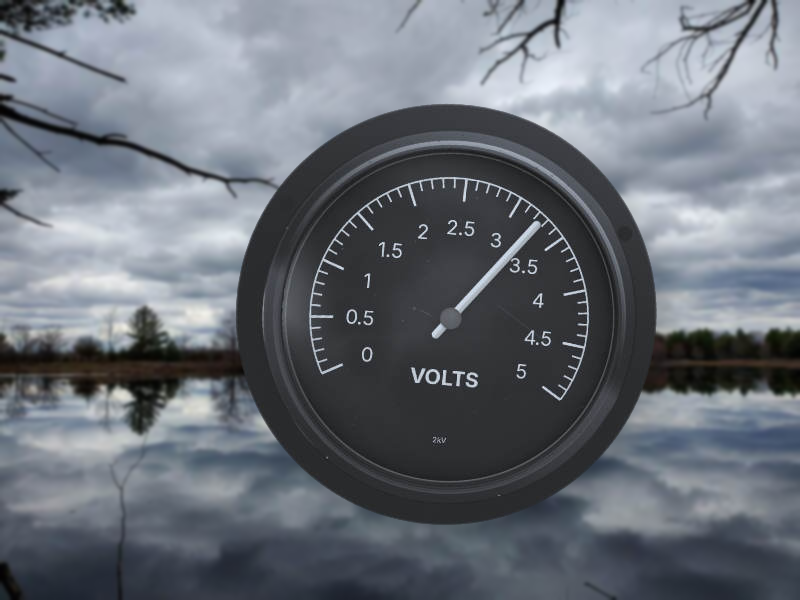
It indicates 3.25 V
